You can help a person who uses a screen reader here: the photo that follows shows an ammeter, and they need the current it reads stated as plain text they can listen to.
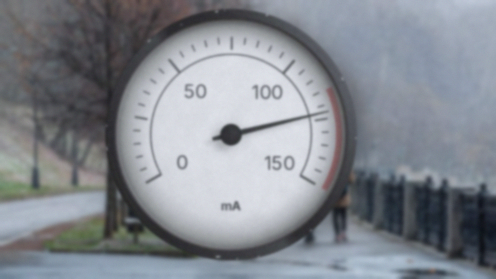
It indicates 122.5 mA
